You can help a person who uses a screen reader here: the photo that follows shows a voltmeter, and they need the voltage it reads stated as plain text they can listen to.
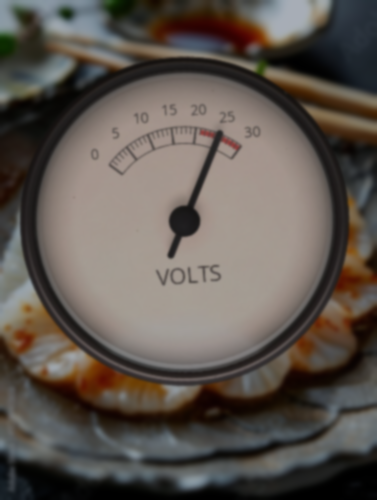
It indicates 25 V
